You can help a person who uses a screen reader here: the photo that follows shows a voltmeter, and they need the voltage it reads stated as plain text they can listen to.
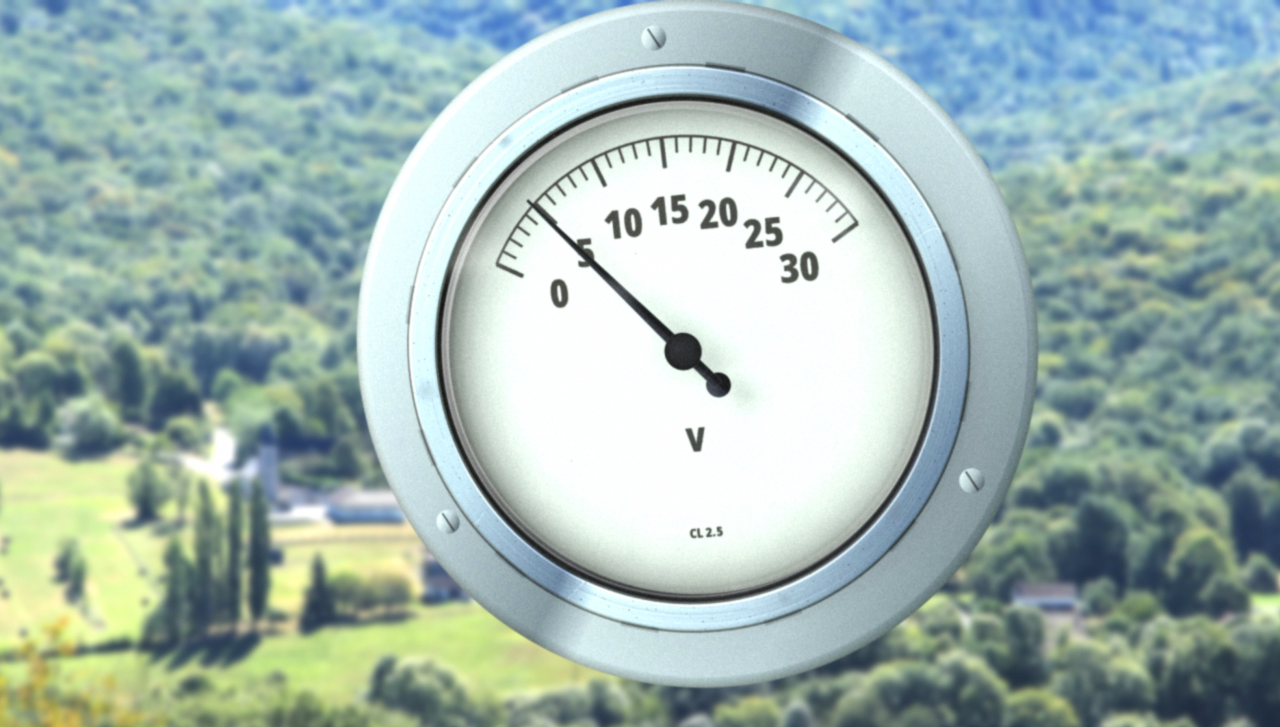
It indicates 5 V
